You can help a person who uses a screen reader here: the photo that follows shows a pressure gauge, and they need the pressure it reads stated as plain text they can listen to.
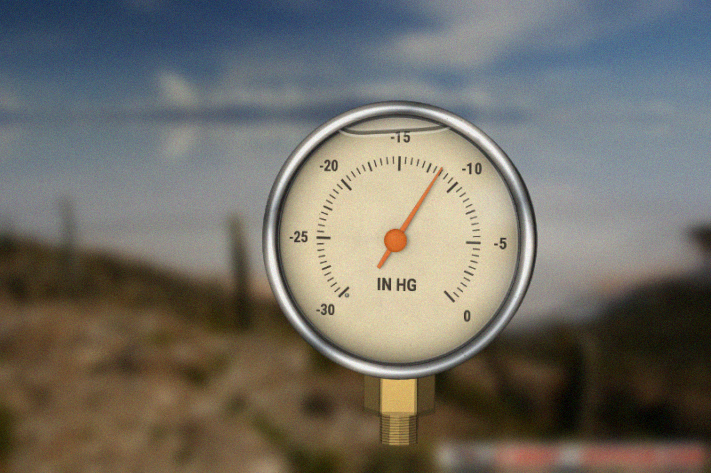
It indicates -11.5 inHg
